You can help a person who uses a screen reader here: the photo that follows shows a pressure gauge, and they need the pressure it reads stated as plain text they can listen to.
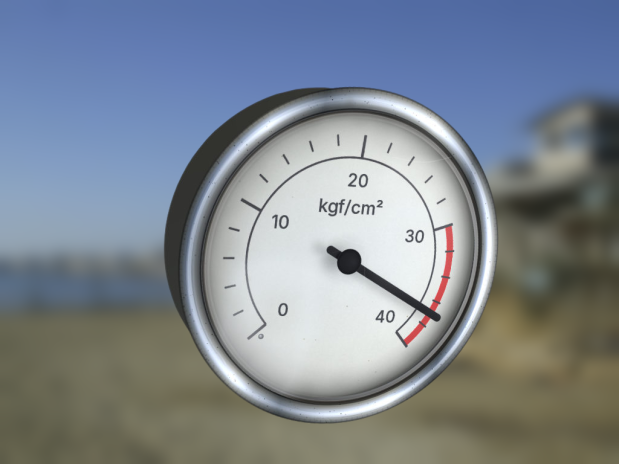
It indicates 37 kg/cm²
